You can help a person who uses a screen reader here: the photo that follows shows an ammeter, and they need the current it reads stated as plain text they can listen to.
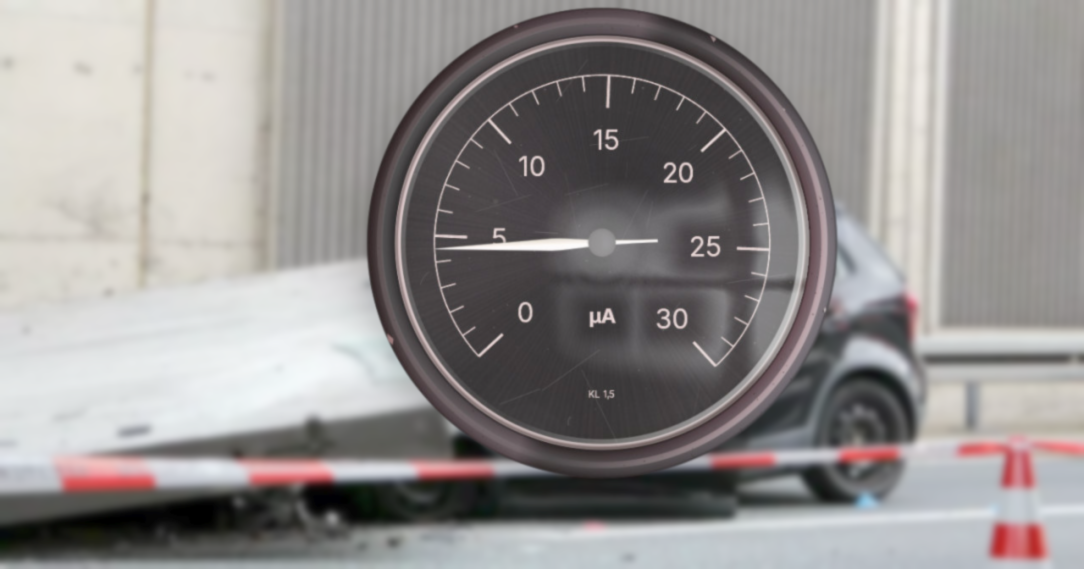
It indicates 4.5 µA
